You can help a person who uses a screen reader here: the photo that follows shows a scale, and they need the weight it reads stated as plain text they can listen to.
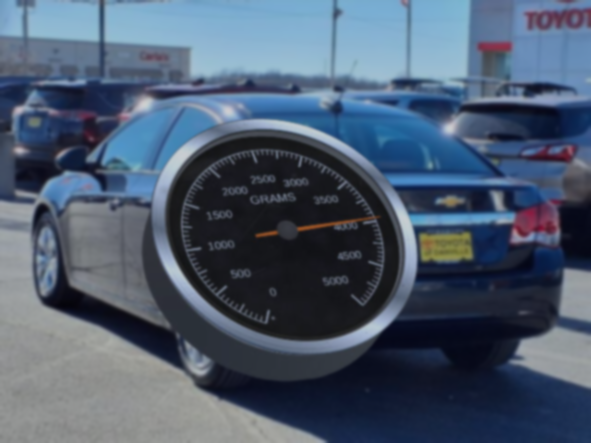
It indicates 4000 g
